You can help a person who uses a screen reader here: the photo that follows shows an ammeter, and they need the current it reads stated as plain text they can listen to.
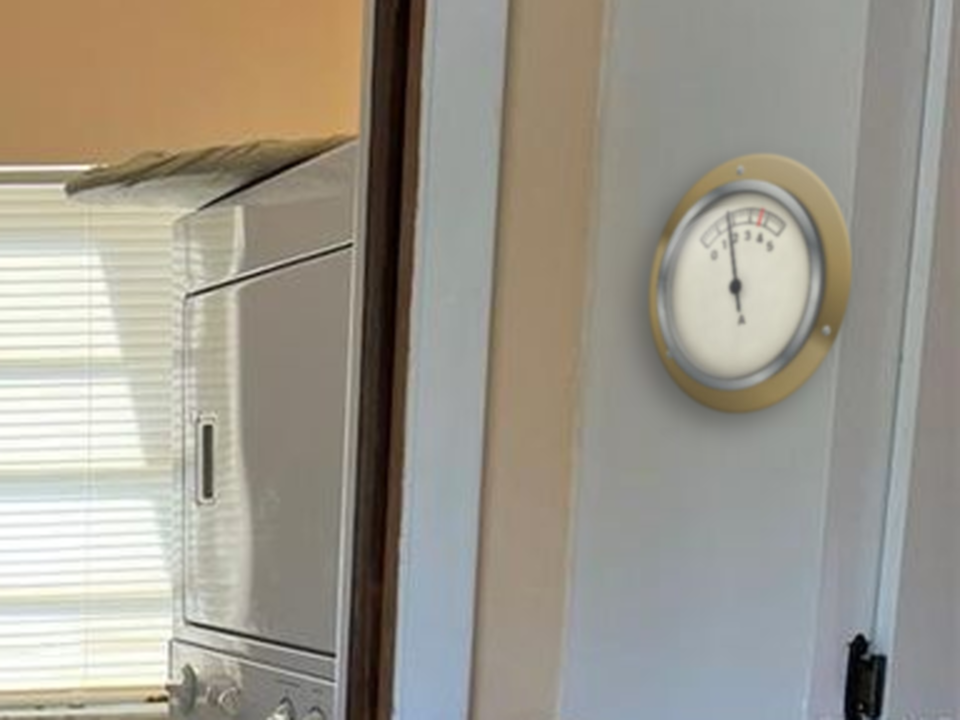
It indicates 2 A
